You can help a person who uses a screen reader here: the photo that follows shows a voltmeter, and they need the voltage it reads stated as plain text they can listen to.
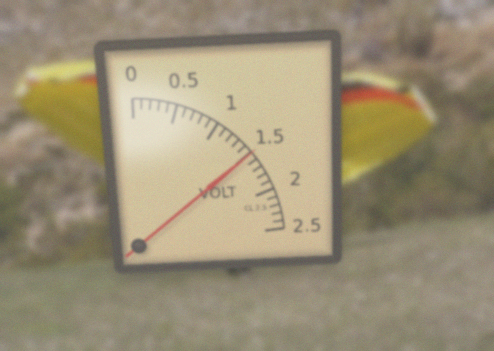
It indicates 1.5 V
